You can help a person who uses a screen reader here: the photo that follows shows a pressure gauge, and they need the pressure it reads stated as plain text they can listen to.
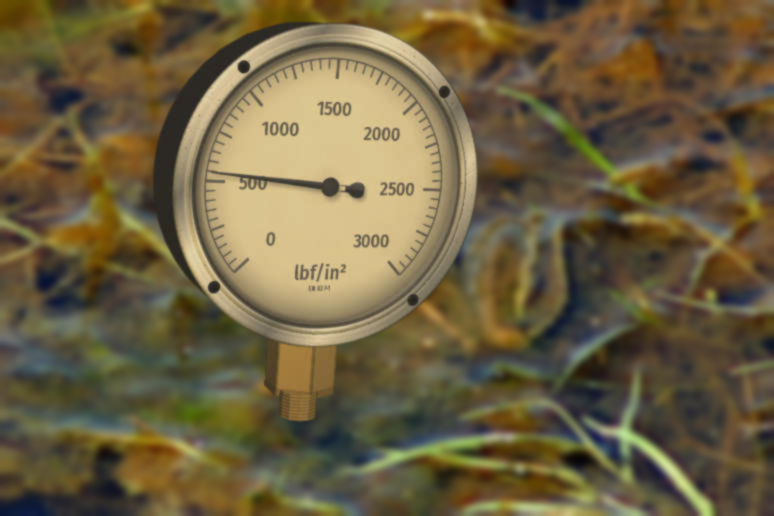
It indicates 550 psi
